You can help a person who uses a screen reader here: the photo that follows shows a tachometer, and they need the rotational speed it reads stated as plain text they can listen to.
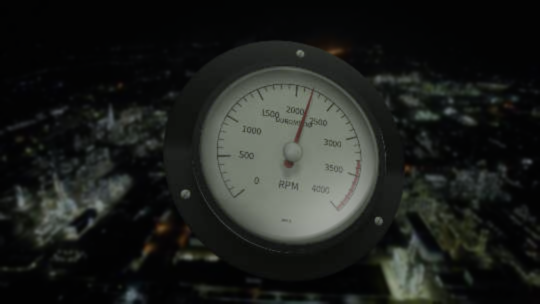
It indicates 2200 rpm
